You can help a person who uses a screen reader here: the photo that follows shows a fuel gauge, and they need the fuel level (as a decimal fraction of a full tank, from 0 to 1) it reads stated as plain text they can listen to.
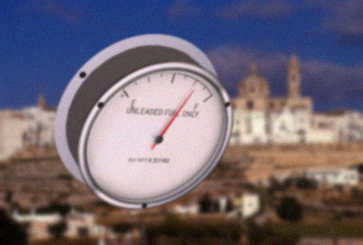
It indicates 0.75
